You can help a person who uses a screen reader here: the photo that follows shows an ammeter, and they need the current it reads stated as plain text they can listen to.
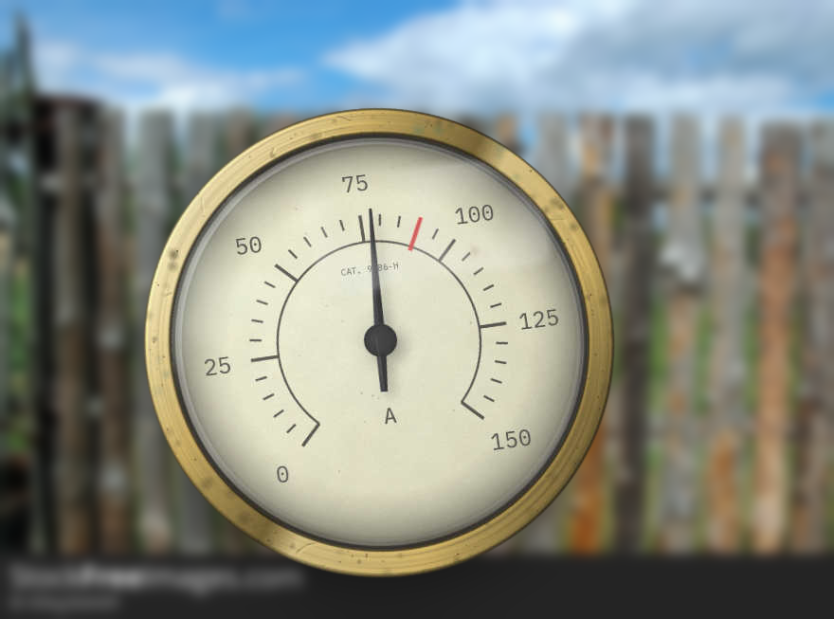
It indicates 77.5 A
